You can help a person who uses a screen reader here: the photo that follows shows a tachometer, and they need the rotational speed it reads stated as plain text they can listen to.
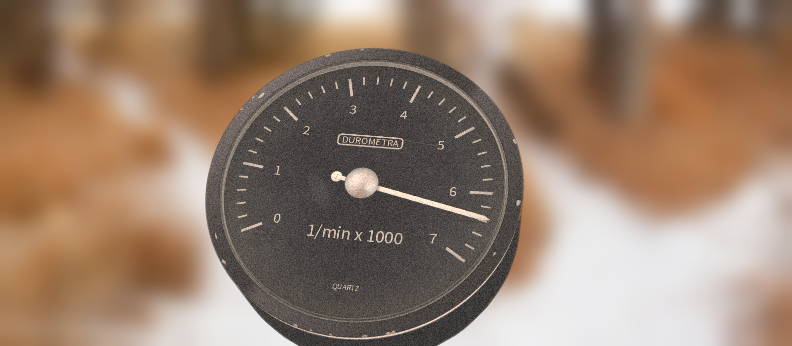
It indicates 6400 rpm
